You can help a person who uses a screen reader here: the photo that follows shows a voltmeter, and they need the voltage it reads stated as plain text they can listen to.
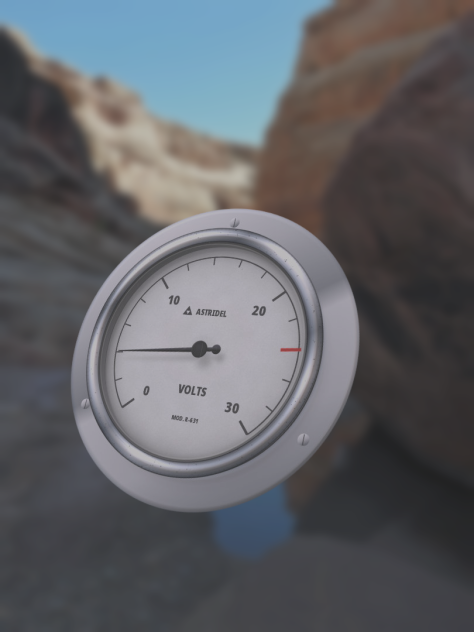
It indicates 4 V
